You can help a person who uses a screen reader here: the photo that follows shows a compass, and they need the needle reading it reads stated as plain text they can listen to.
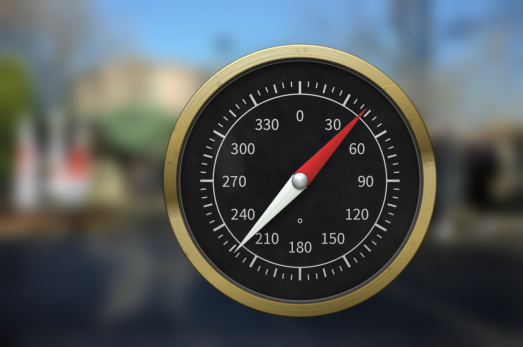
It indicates 42.5 °
